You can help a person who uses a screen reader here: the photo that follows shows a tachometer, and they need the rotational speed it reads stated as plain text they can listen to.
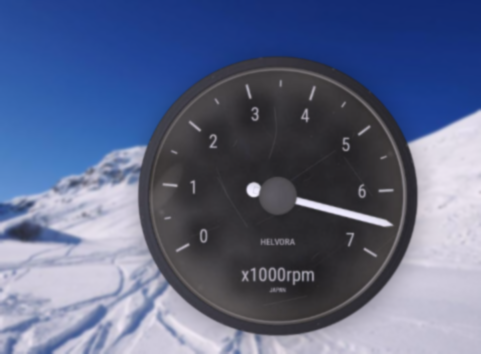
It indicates 6500 rpm
